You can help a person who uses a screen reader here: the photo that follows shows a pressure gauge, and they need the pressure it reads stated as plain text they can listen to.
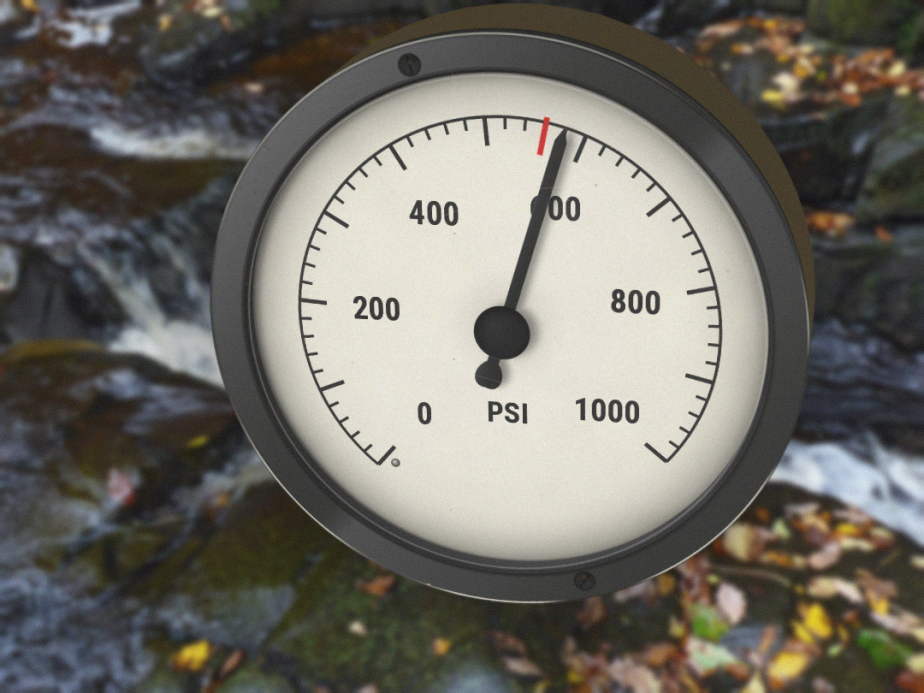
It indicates 580 psi
